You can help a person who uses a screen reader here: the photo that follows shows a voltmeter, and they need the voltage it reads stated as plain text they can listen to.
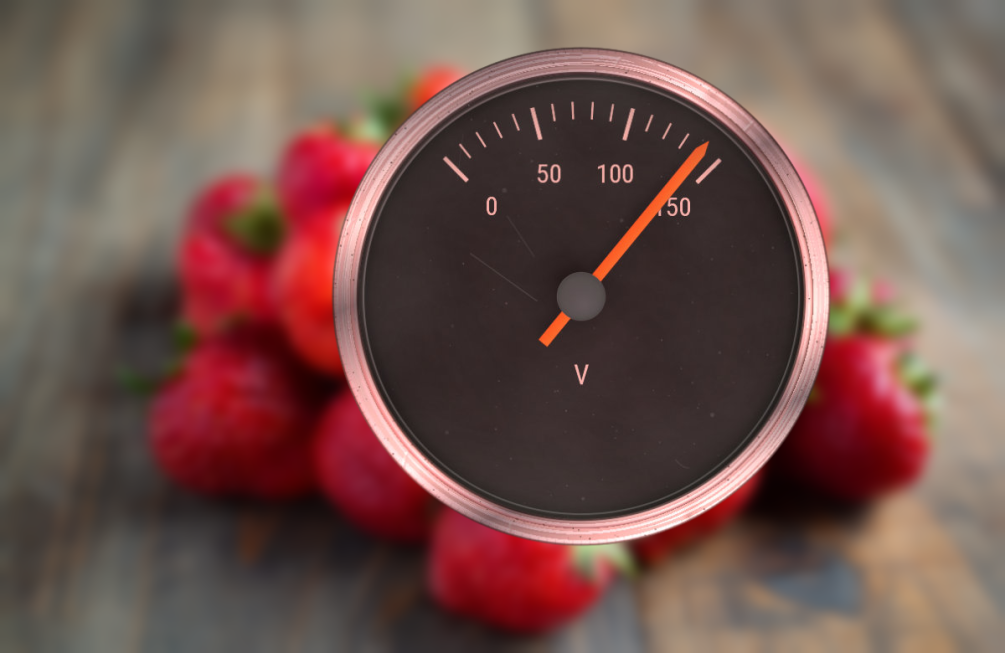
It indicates 140 V
